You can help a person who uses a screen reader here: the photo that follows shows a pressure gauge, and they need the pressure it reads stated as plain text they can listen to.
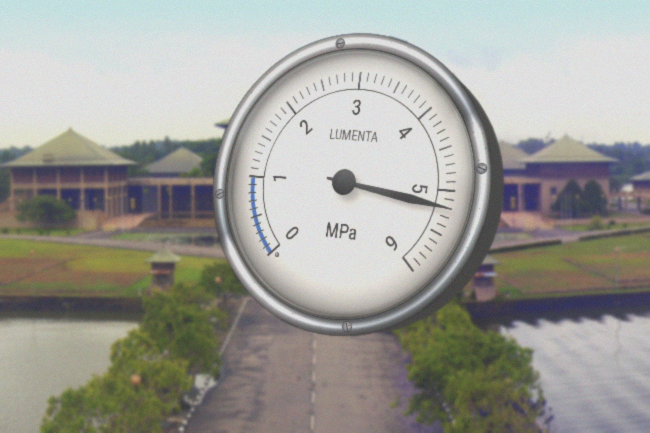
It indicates 5.2 MPa
